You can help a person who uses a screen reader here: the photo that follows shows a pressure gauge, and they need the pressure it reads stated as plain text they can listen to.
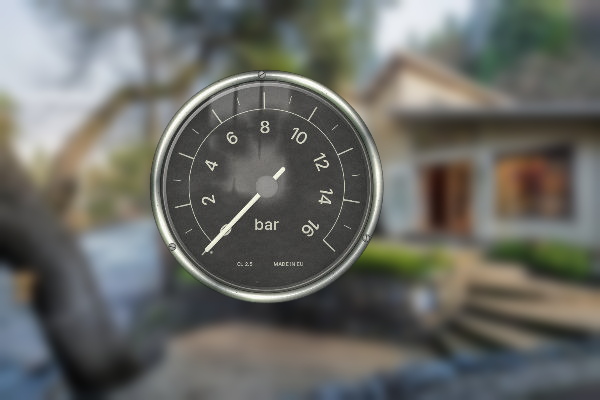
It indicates 0 bar
